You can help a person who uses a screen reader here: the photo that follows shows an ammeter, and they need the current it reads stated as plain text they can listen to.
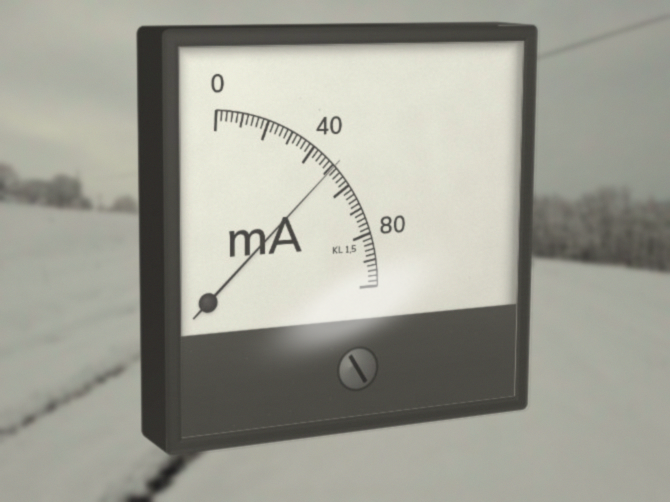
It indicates 50 mA
